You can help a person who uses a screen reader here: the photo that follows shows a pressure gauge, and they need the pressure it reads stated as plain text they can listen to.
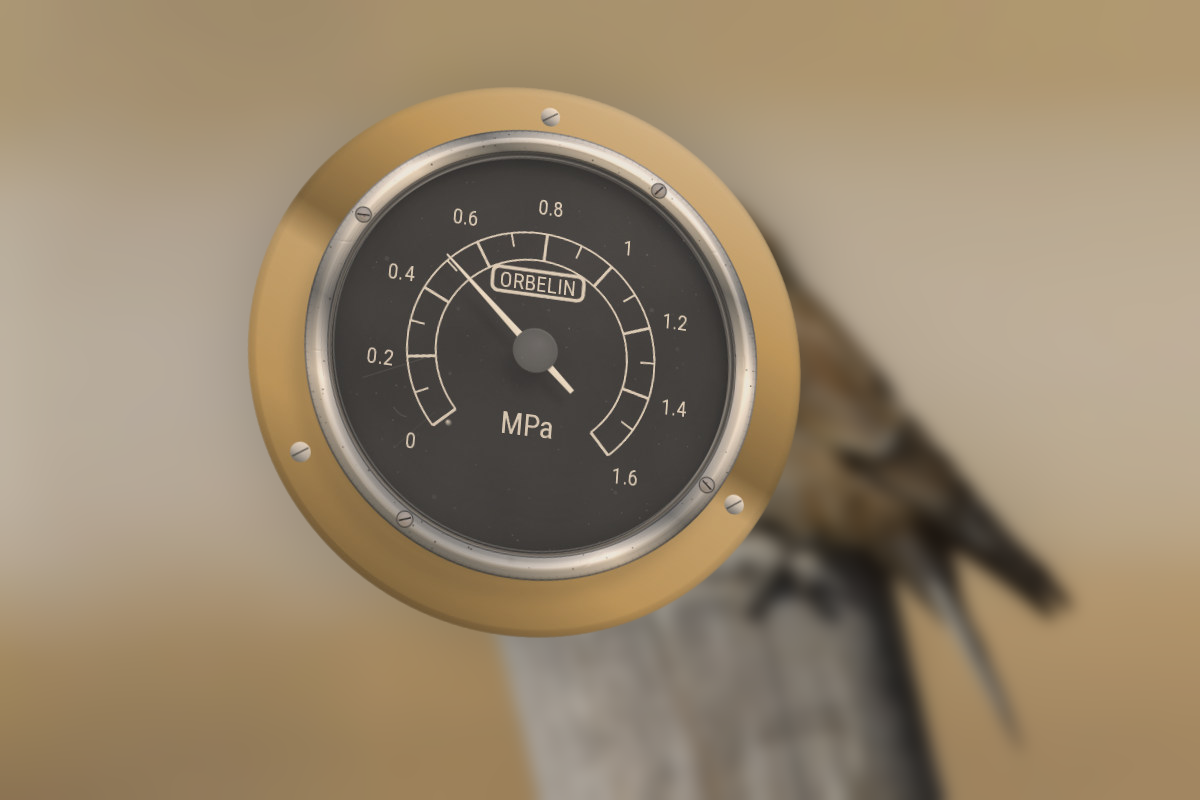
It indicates 0.5 MPa
